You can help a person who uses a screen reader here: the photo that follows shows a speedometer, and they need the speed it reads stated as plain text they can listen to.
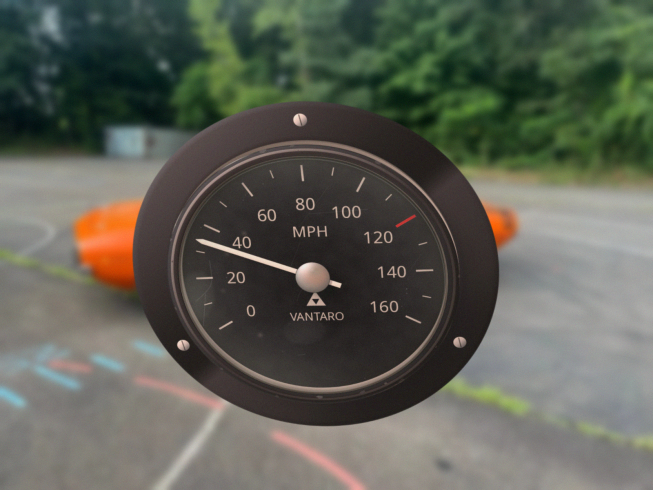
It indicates 35 mph
